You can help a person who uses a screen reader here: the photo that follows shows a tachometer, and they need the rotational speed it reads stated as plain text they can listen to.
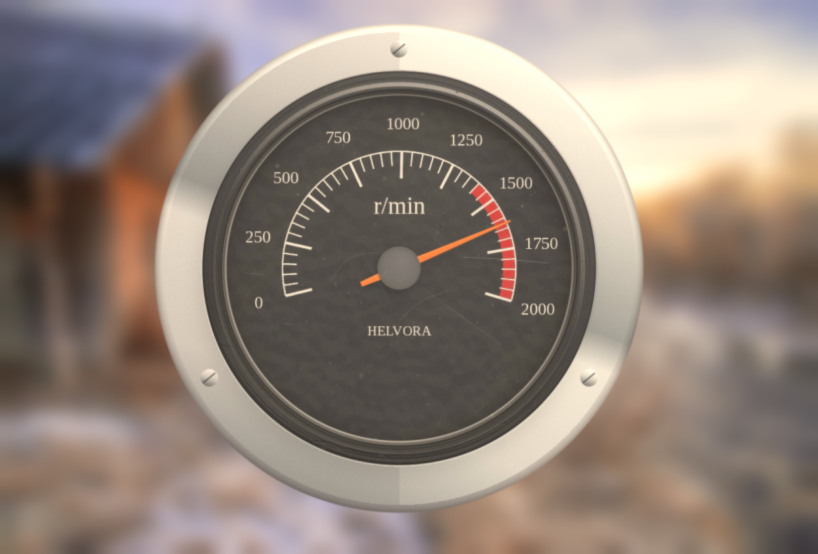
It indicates 1625 rpm
